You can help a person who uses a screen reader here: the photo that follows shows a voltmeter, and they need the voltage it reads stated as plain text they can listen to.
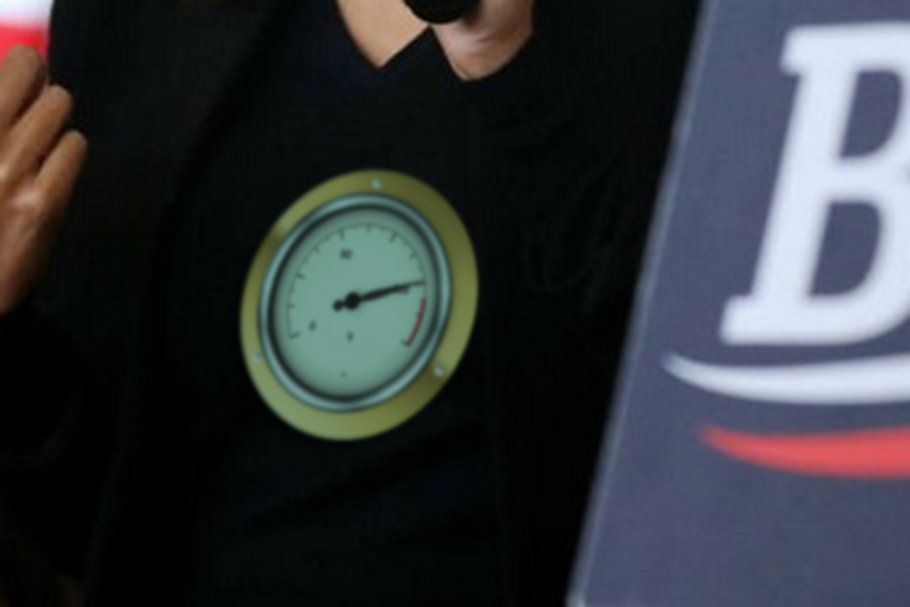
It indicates 160 V
